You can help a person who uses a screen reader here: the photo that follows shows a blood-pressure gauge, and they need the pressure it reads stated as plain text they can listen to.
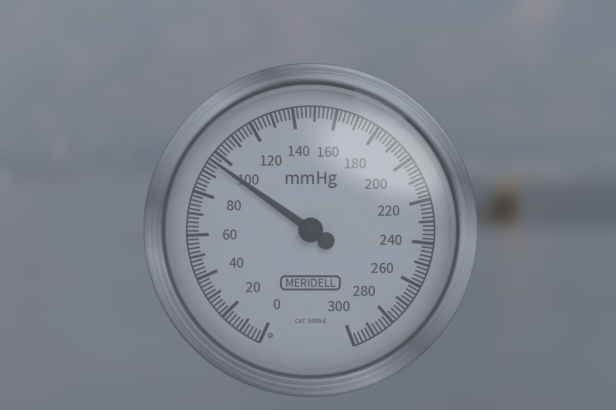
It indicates 96 mmHg
